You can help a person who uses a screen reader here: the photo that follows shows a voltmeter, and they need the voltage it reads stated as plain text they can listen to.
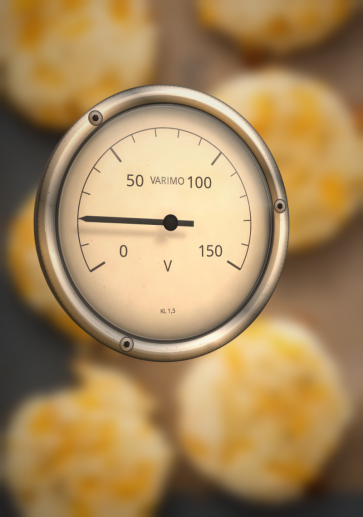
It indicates 20 V
